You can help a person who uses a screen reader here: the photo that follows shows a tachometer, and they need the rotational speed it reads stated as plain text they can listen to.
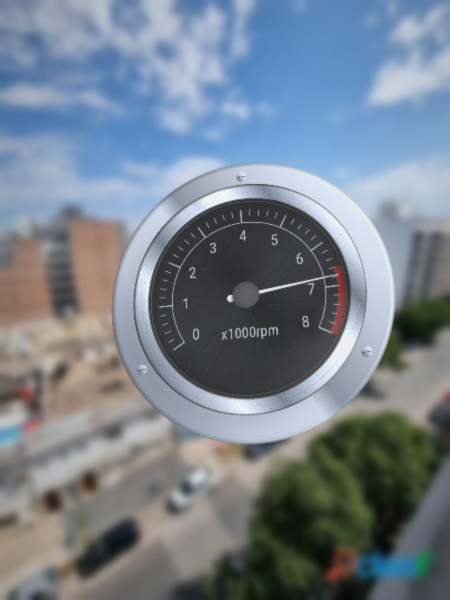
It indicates 6800 rpm
